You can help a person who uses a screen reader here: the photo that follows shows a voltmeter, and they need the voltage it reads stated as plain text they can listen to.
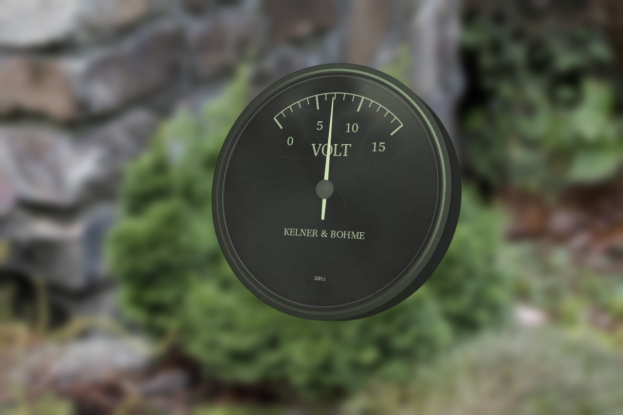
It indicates 7 V
